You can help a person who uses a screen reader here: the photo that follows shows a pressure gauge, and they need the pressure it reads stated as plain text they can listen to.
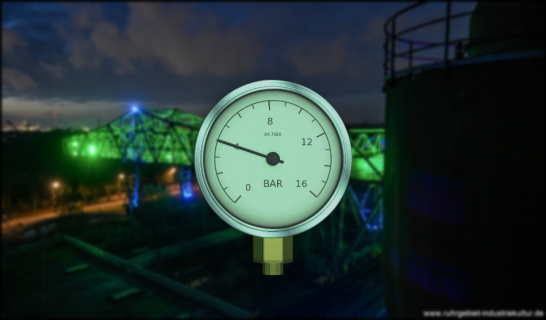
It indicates 4 bar
